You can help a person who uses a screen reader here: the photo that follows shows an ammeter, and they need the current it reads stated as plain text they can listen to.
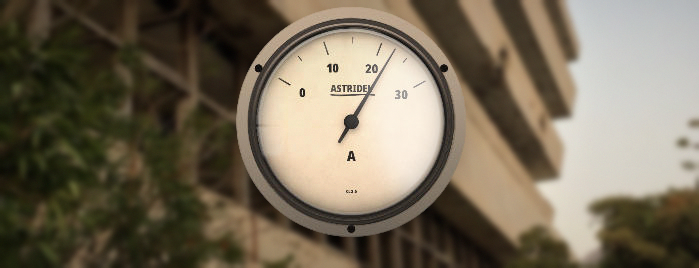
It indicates 22.5 A
